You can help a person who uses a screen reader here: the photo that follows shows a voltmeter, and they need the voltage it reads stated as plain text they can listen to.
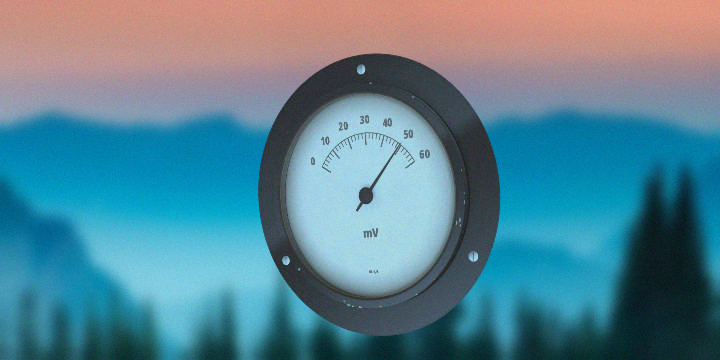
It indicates 50 mV
